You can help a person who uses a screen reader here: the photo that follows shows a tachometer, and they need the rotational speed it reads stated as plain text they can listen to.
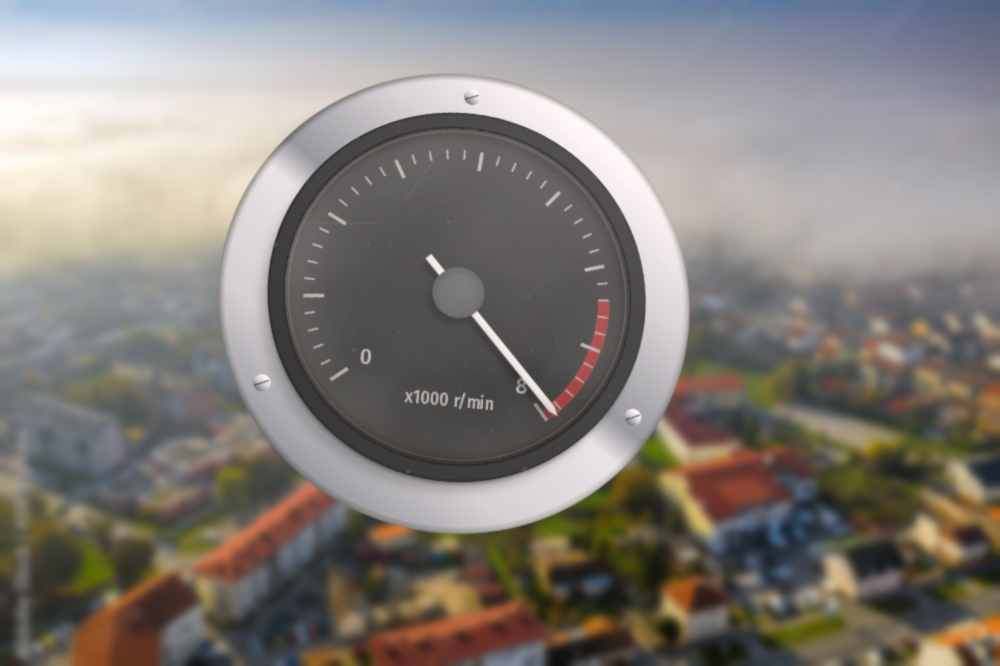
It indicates 7900 rpm
